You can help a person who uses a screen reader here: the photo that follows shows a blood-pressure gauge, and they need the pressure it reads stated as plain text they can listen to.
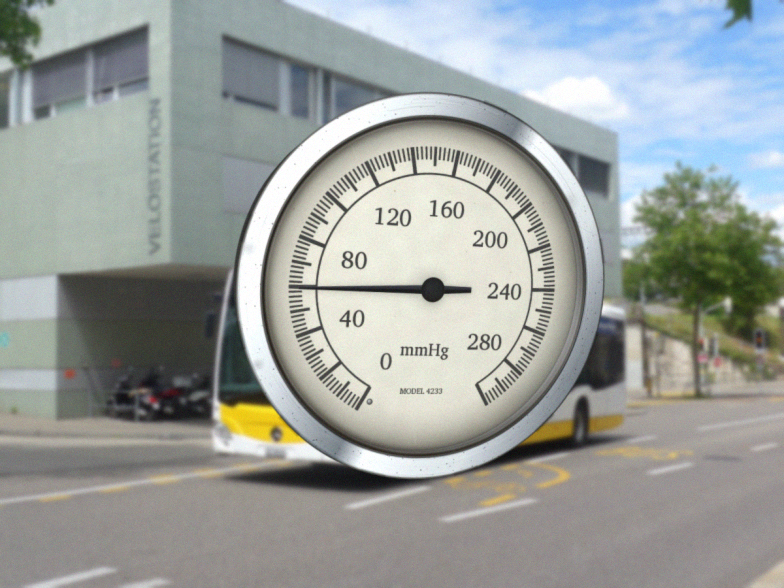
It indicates 60 mmHg
